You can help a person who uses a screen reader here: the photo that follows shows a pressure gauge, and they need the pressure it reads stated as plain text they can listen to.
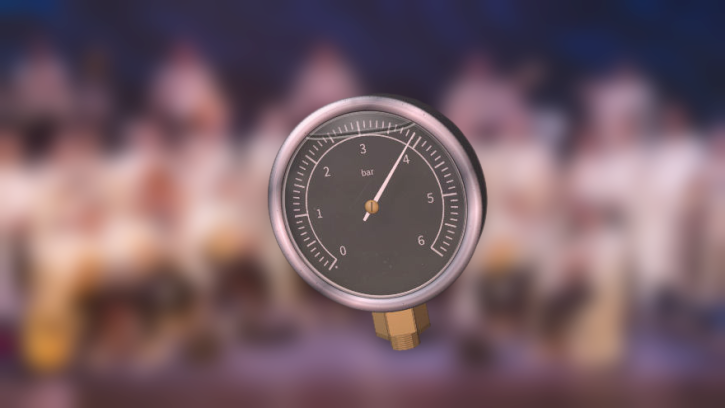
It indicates 3.9 bar
